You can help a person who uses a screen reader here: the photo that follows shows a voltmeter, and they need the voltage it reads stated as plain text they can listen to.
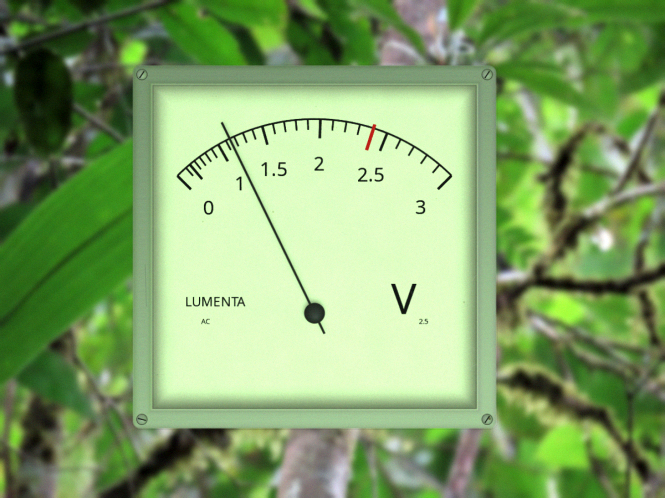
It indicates 1.15 V
